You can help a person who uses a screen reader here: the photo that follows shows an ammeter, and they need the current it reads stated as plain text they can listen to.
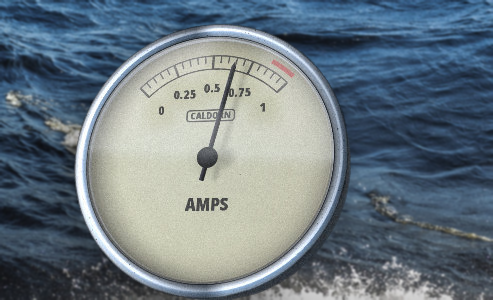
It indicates 0.65 A
